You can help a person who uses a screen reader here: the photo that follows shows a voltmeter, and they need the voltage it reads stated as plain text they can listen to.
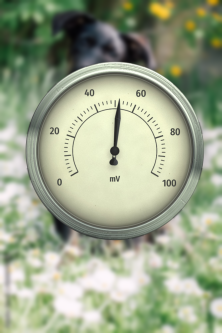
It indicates 52 mV
